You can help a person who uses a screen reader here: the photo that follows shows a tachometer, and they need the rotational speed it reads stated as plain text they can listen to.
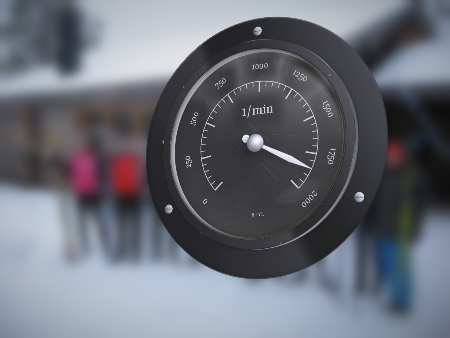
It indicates 1850 rpm
